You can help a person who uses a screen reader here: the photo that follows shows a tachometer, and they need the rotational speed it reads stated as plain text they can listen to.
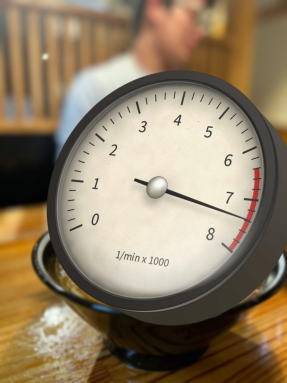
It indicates 7400 rpm
